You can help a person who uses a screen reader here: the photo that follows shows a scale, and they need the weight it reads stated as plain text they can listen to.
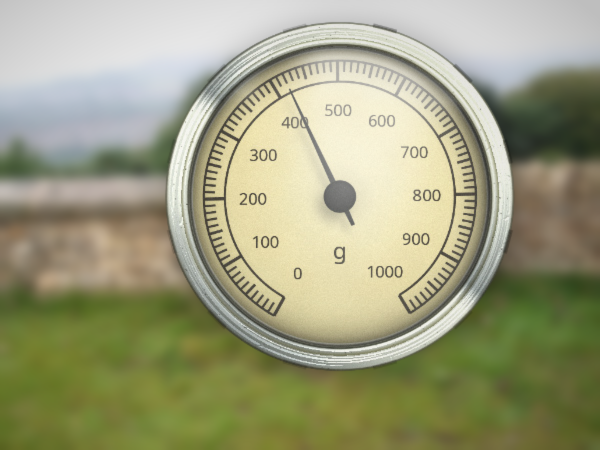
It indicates 420 g
